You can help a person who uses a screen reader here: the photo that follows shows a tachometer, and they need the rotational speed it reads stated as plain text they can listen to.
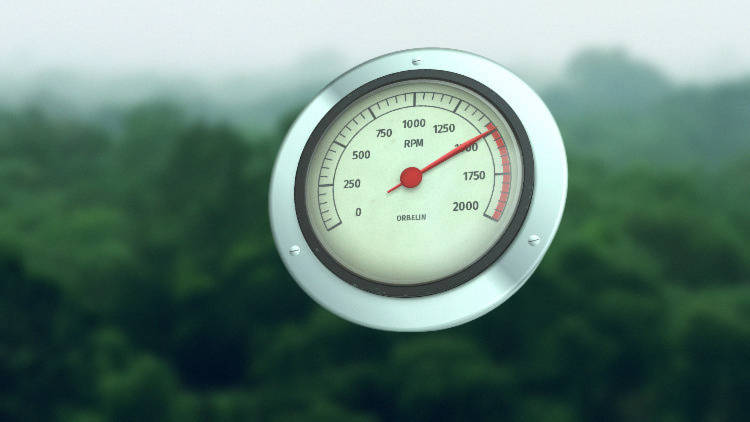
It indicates 1500 rpm
